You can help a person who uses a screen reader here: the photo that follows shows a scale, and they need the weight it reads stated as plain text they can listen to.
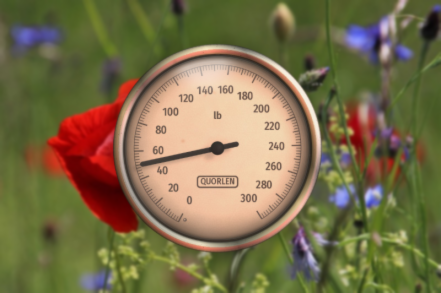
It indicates 50 lb
